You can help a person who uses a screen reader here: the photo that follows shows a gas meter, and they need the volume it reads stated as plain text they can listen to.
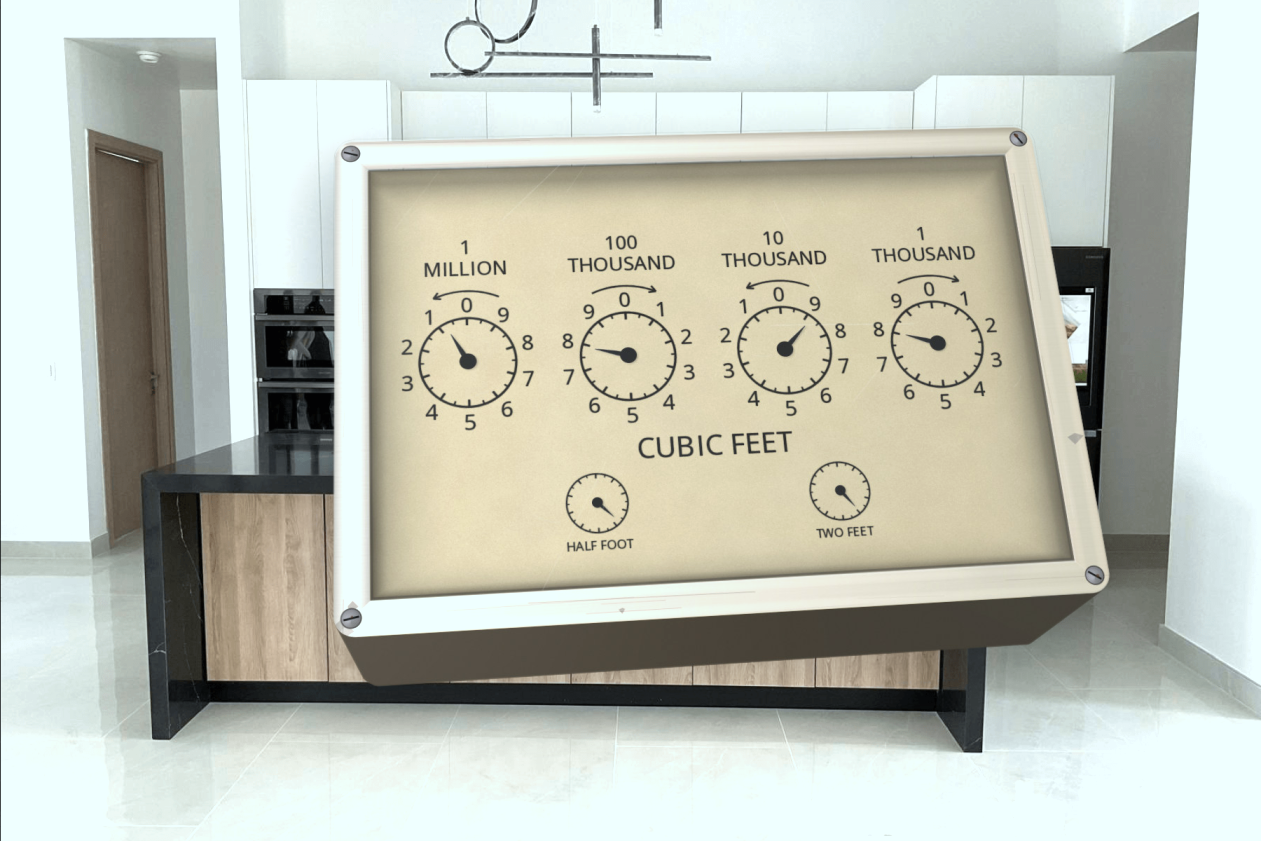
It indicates 78800 ft³
